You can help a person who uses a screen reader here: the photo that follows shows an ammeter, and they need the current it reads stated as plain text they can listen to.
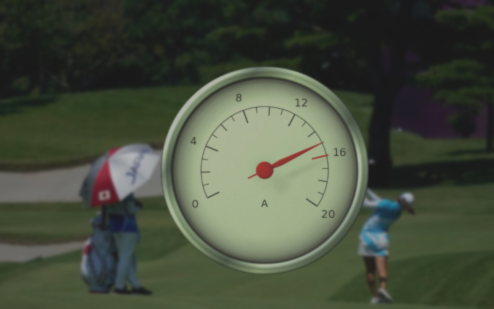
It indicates 15 A
